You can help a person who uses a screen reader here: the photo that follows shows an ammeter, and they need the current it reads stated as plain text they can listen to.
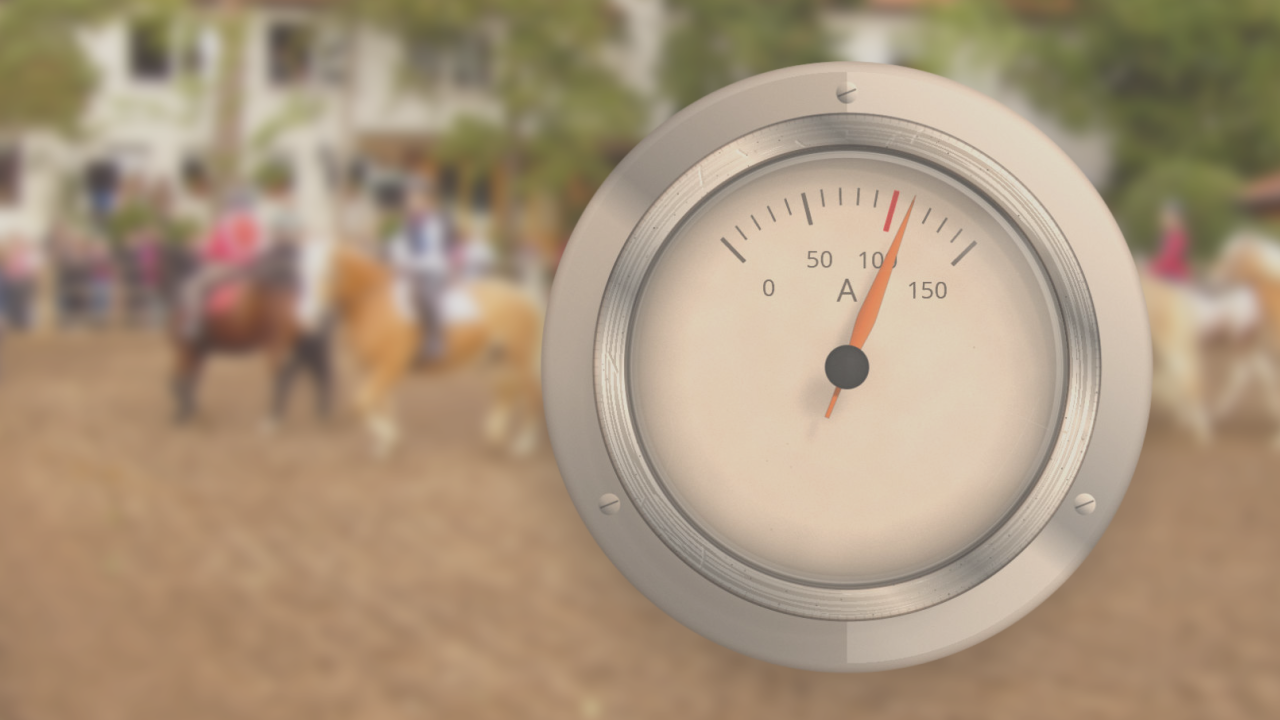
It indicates 110 A
